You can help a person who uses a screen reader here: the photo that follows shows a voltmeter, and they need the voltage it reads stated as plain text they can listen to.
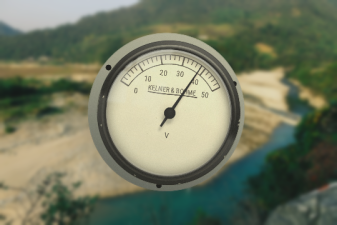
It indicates 38 V
